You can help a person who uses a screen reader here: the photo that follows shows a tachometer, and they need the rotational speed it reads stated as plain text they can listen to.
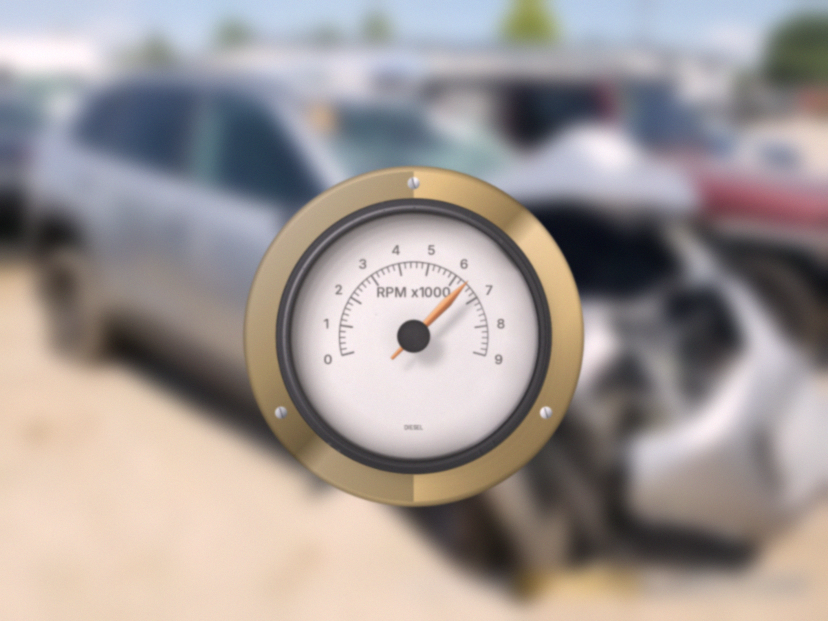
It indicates 6400 rpm
